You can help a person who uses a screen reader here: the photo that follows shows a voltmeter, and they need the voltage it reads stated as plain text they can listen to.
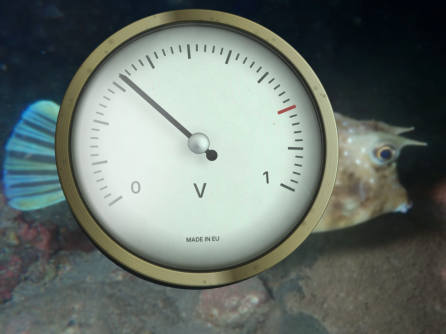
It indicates 0.32 V
